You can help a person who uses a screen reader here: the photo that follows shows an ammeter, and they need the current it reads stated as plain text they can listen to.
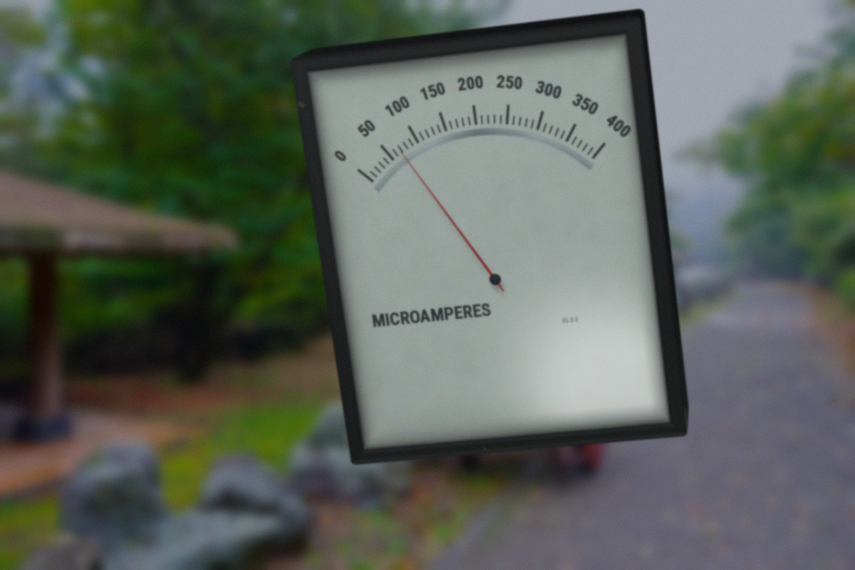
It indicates 70 µA
